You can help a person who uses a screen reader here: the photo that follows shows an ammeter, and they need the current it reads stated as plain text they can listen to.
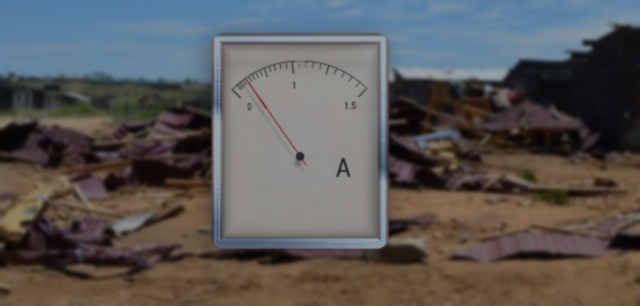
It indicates 0.5 A
